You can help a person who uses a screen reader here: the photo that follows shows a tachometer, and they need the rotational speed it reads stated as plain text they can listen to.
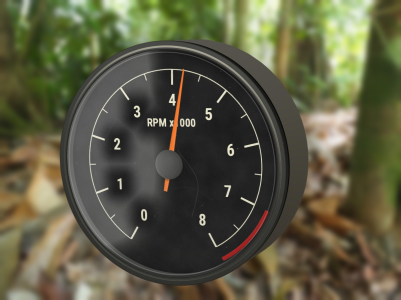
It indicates 4250 rpm
